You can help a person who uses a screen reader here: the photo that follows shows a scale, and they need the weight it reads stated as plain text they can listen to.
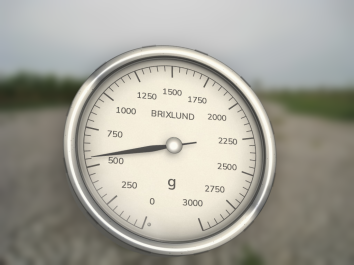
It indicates 550 g
